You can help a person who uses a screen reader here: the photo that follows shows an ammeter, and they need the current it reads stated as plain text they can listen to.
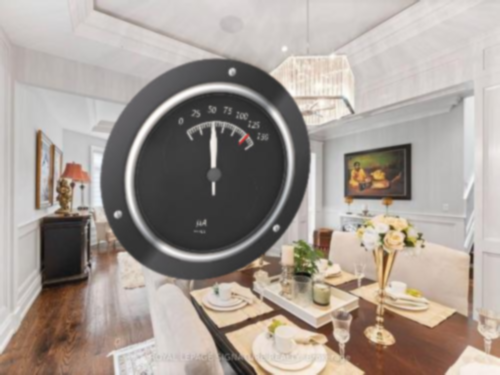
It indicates 50 µA
